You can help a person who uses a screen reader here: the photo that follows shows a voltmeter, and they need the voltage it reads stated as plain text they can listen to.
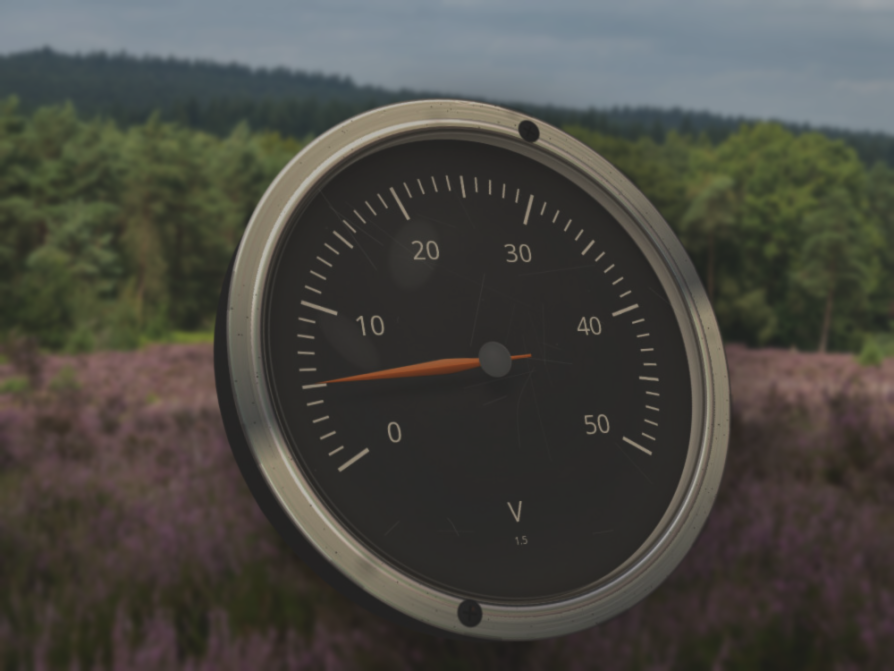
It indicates 5 V
